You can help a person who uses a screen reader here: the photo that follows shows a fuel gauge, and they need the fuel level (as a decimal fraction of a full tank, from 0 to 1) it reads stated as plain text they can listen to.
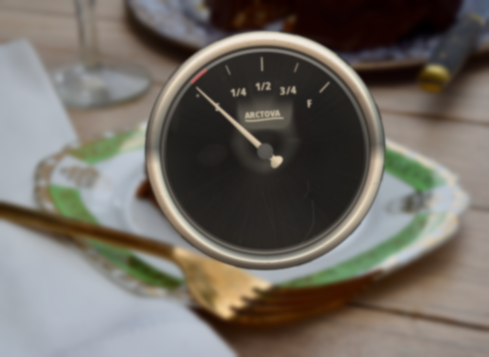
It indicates 0
